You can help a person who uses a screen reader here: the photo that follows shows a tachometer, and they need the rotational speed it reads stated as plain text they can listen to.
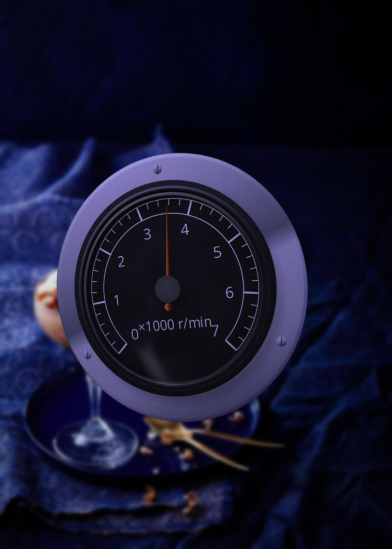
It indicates 3600 rpm
